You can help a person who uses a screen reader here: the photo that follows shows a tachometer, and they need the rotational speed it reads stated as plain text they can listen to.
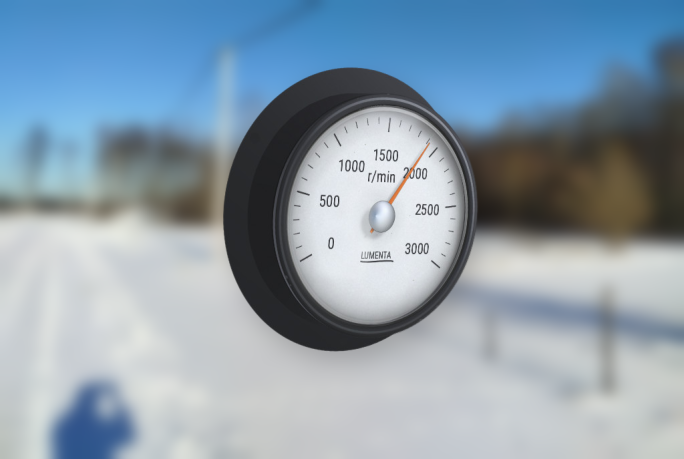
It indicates 1900 rpm
